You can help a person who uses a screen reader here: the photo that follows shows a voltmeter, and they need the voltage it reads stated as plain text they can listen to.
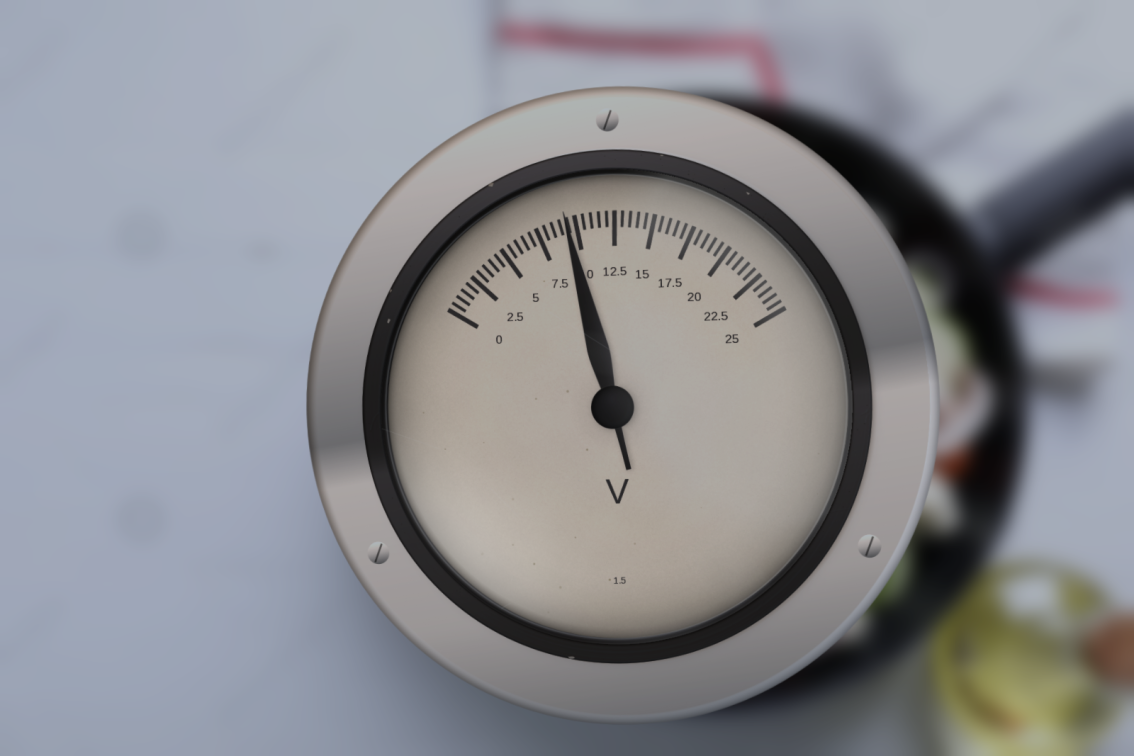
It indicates 9.5 V
